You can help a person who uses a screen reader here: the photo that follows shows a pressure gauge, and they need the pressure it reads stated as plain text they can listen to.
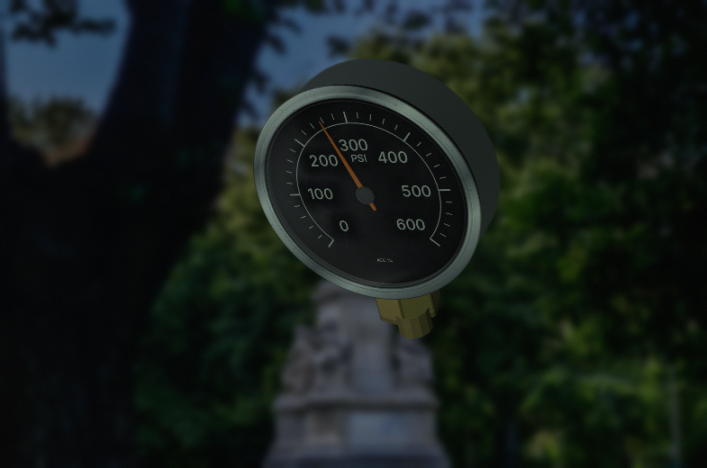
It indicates 260 psi
